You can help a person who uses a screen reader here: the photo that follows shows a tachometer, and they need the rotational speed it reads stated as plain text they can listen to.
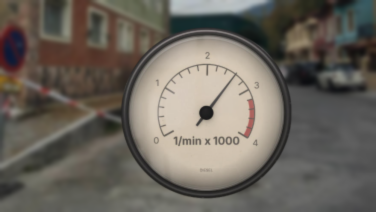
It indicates 2600 rpm
